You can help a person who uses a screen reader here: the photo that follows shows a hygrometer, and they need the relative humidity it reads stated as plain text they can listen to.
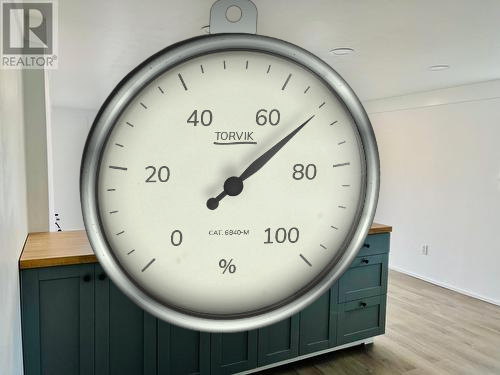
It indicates 68 %
